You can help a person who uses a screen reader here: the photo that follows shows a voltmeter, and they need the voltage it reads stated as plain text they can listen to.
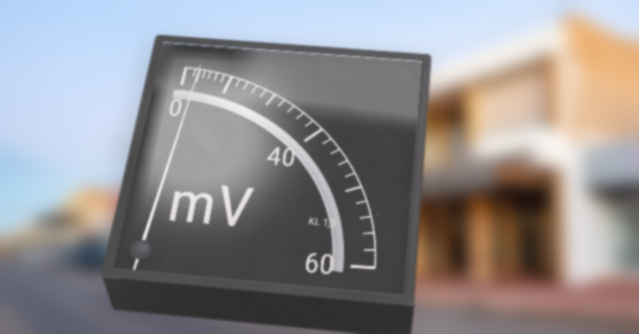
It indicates 10 mV
